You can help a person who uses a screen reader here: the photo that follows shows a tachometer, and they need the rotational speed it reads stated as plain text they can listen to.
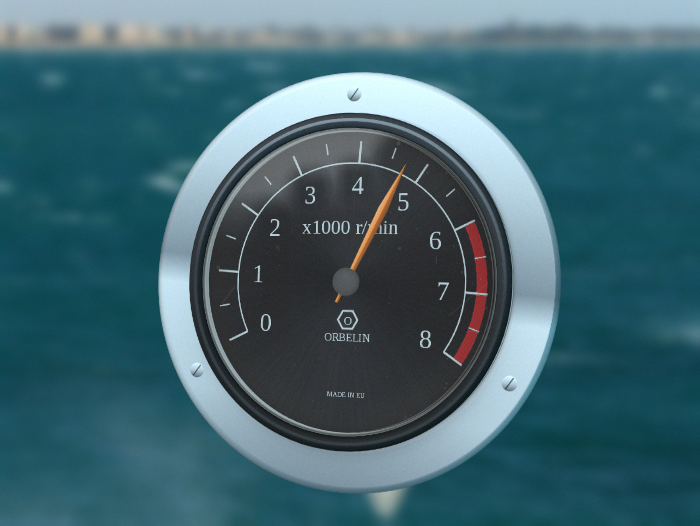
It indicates 4750 rpm
